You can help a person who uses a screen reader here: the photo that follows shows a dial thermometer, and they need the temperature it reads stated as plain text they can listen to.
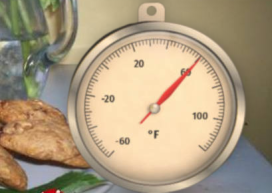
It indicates 60 °F
